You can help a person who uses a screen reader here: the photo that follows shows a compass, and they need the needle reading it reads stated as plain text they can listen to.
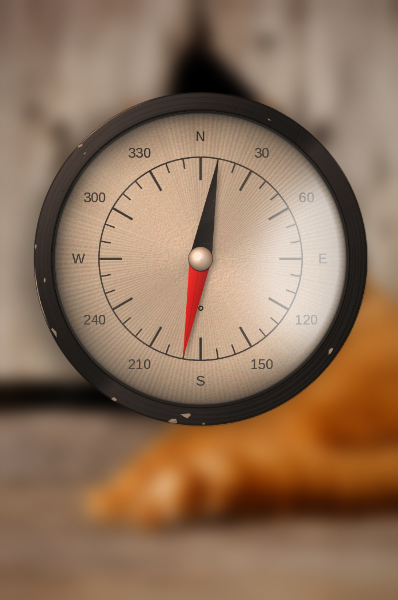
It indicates 190 °
